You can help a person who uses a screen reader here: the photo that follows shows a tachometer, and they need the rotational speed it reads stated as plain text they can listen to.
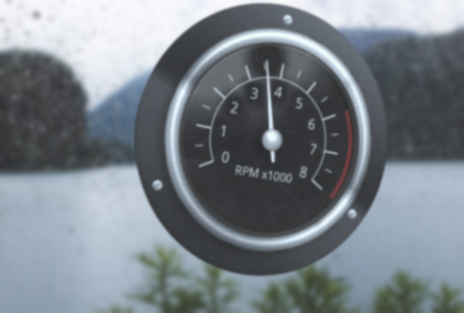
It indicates 3500 rpm
